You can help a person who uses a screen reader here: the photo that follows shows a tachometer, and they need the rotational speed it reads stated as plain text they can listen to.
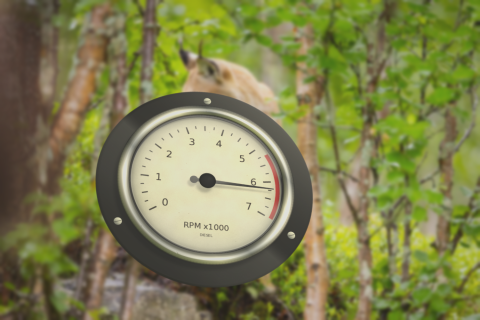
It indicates 6250 rpm
